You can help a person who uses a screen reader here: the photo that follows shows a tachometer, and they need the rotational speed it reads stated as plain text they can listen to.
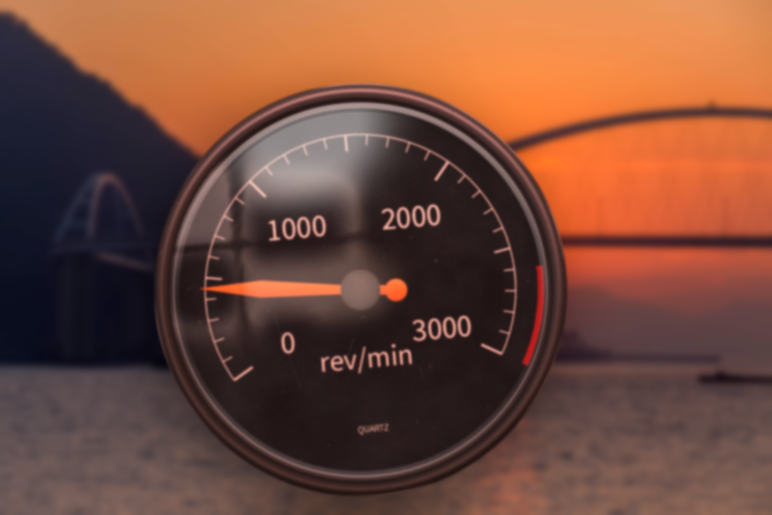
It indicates 450 rpm
